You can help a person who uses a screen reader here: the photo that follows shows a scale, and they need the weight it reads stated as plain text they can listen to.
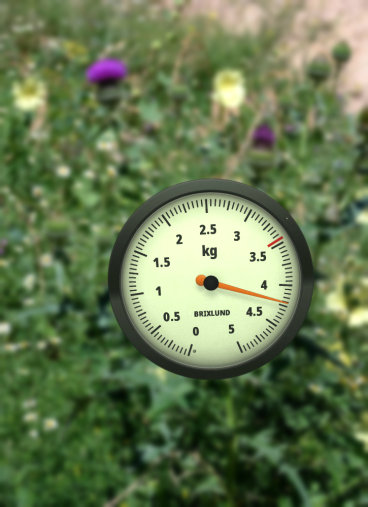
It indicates 4.2 kg
